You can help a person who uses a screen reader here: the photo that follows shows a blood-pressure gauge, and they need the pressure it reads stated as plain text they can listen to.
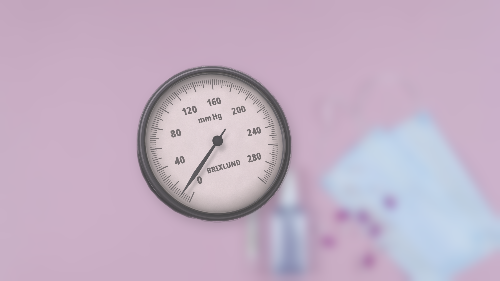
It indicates 10 mmHg
